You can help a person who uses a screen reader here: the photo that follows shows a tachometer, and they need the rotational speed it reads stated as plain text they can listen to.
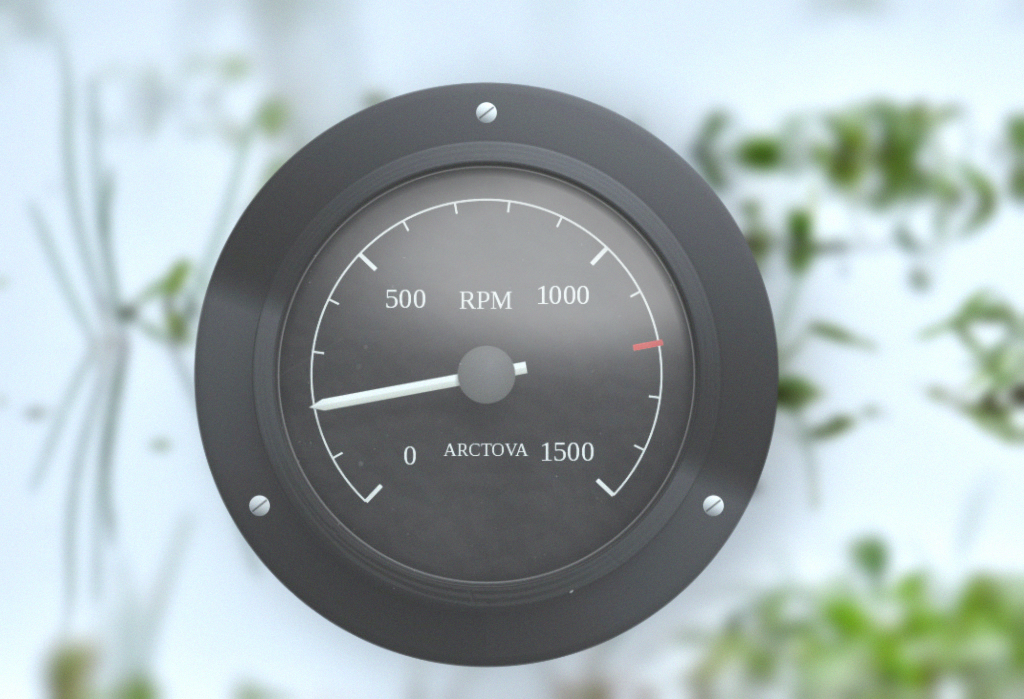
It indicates 200 rpm
